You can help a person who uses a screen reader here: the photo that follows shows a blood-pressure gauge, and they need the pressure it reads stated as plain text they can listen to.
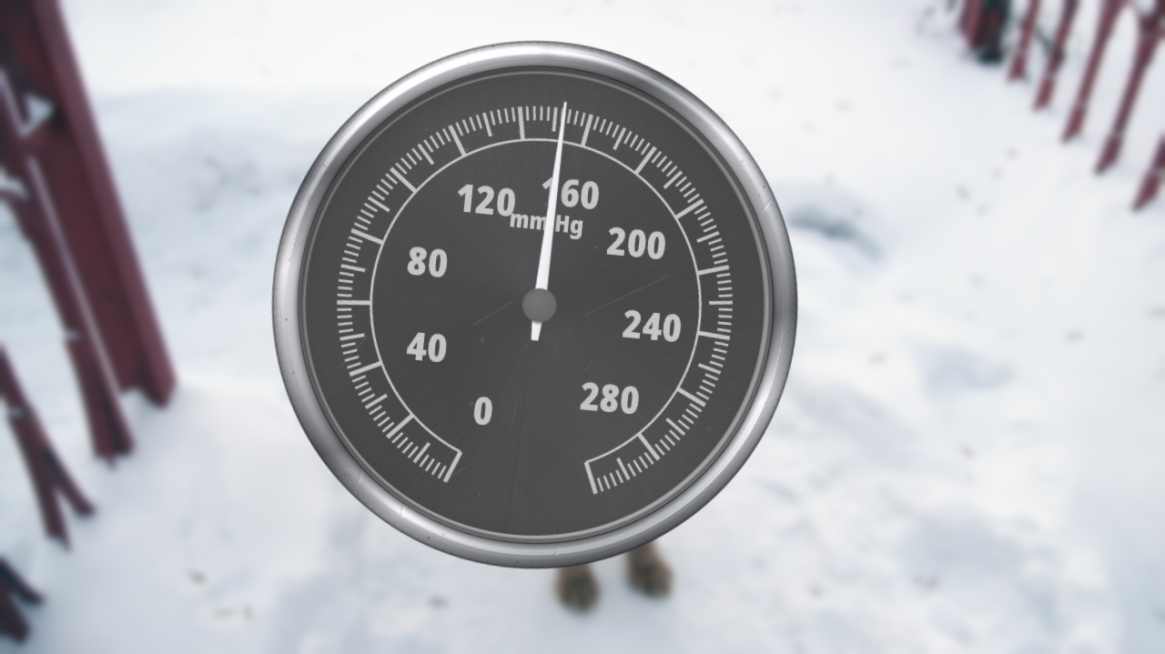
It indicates 152 mmHg
